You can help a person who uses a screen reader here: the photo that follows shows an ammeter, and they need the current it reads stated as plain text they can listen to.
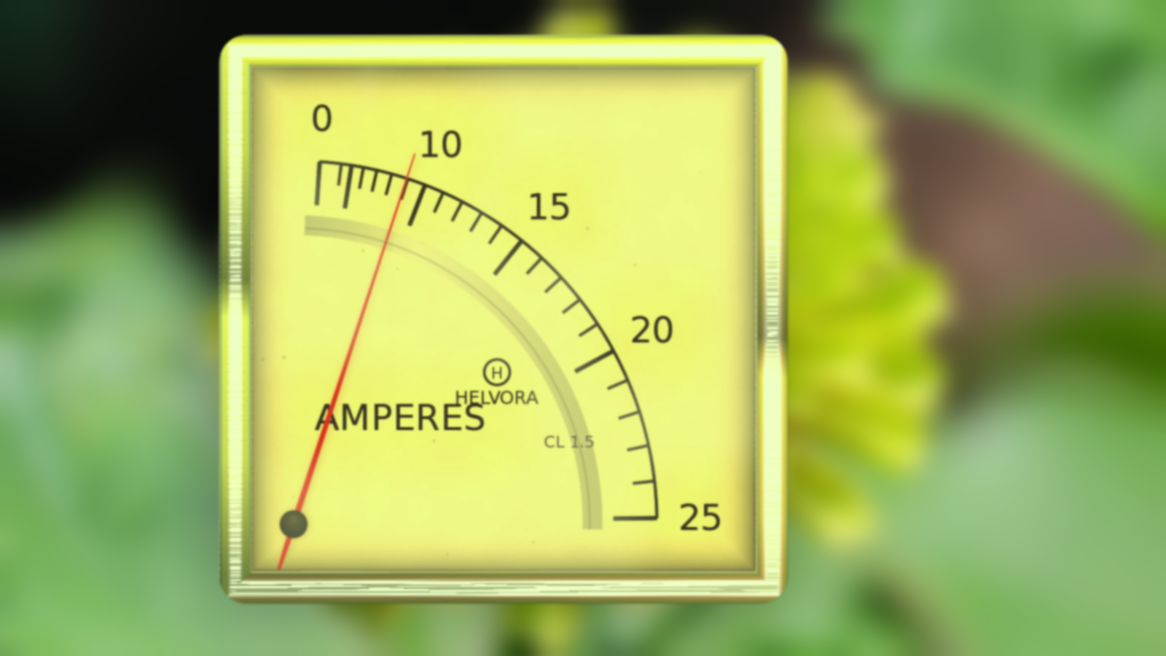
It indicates 9 A
